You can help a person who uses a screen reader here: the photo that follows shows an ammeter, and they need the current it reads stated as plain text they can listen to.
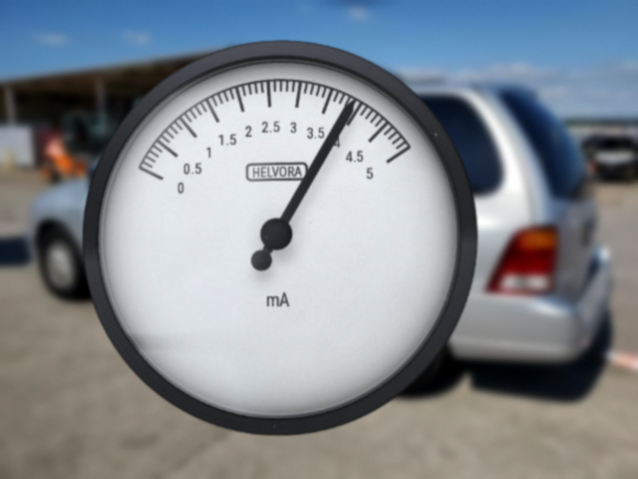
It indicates 3.9 mA
